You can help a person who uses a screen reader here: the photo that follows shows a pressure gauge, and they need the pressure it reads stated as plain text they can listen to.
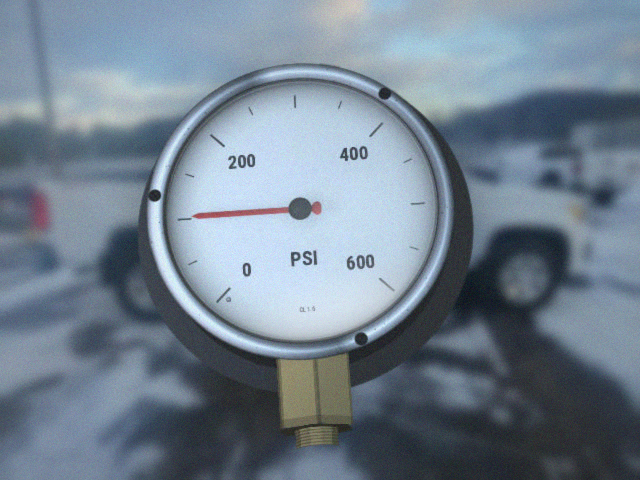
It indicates 100 psi
